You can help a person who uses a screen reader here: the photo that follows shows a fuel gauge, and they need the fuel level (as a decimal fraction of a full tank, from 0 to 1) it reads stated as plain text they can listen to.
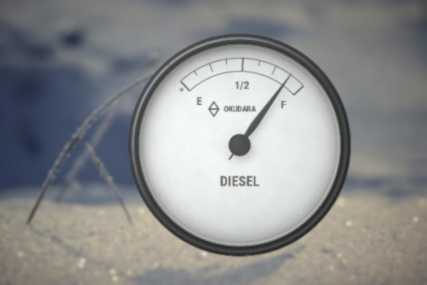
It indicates 0.875
